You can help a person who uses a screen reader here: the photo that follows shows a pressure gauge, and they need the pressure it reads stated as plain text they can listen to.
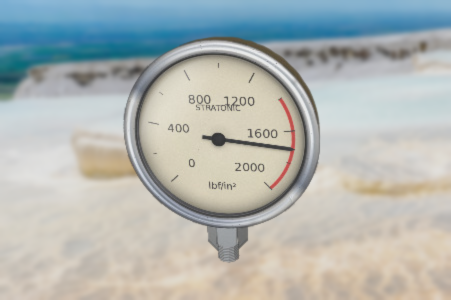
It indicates 1700 psi
